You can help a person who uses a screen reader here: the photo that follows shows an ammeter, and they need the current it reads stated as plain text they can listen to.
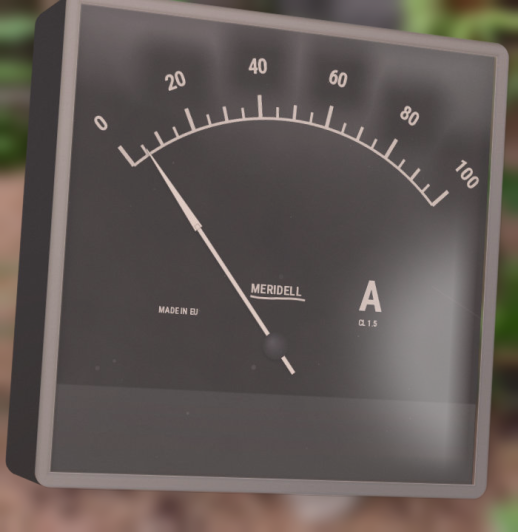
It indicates 5 A
